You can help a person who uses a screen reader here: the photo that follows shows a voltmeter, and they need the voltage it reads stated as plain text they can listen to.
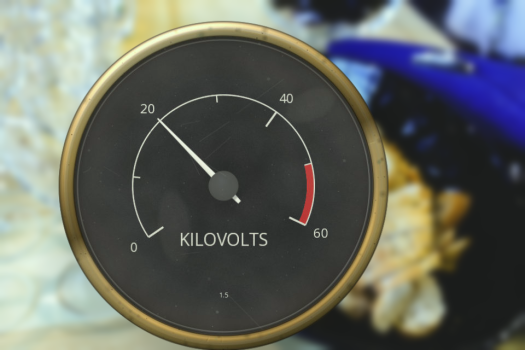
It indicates 20 kV
